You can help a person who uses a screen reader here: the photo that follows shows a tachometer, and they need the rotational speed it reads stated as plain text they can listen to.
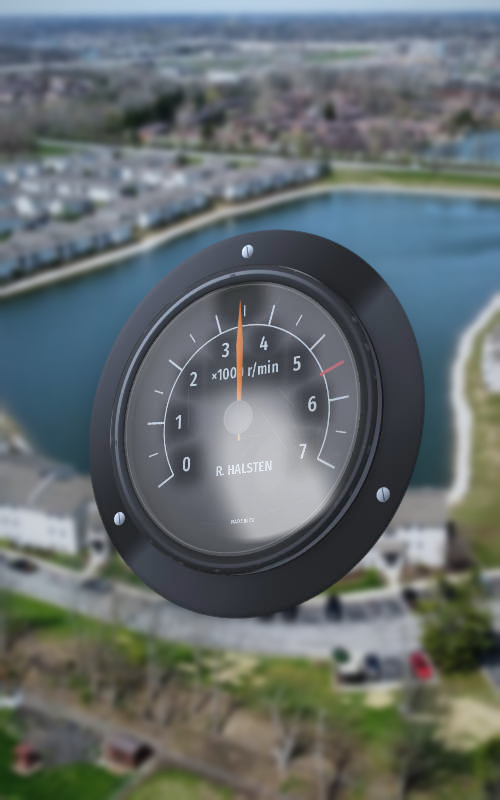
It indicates 3500 rpm
